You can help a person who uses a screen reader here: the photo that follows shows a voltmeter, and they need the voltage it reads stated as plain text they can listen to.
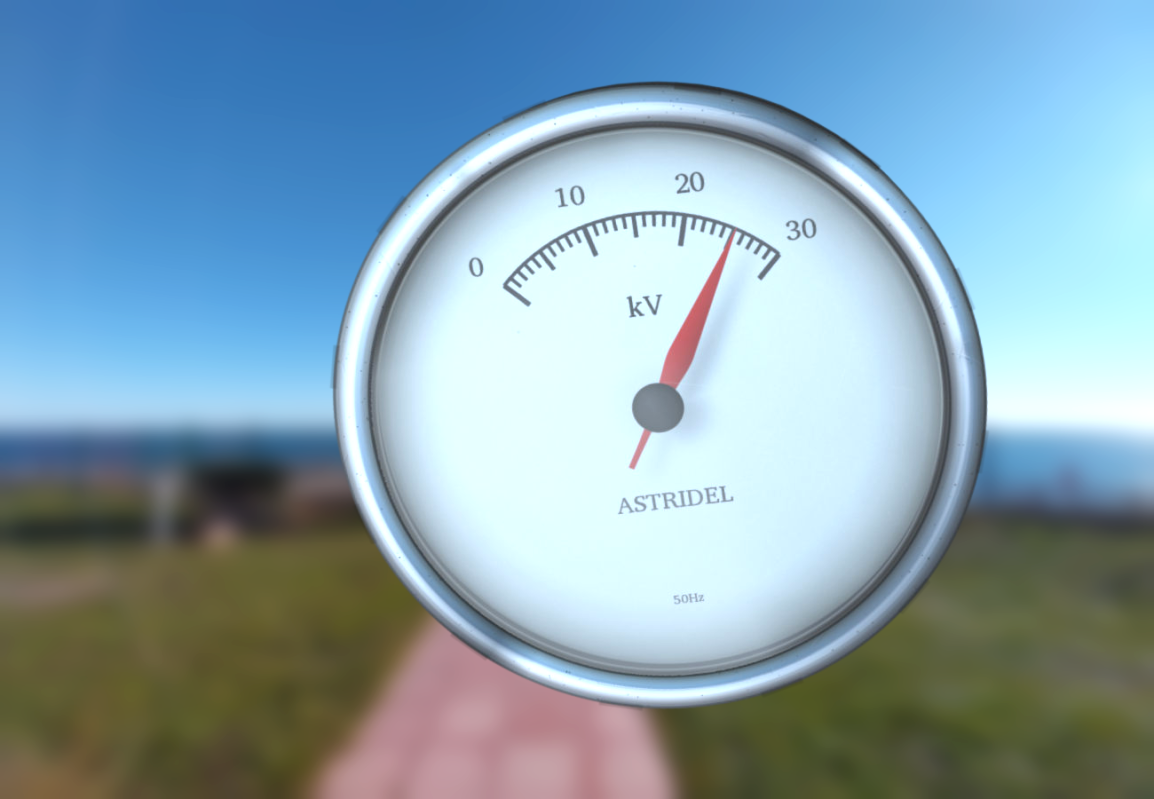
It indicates 25 kV
